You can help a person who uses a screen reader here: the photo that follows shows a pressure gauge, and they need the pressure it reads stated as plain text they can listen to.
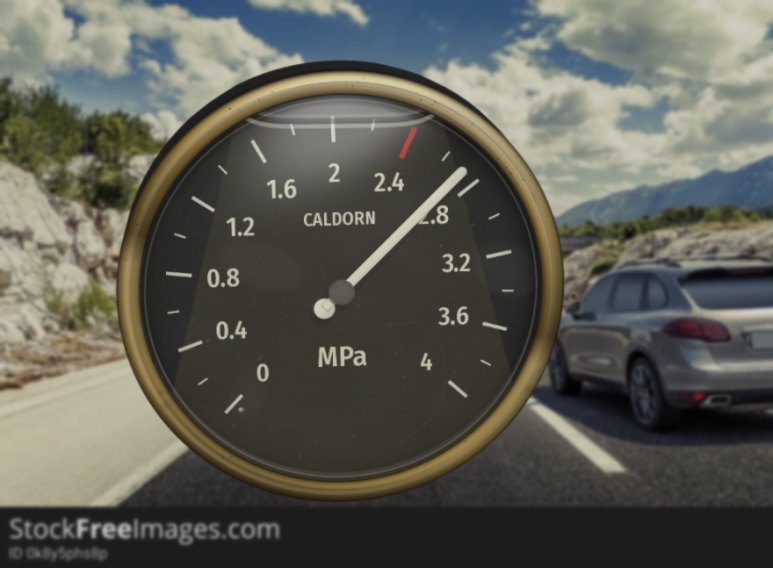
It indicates 2.7 MPa
